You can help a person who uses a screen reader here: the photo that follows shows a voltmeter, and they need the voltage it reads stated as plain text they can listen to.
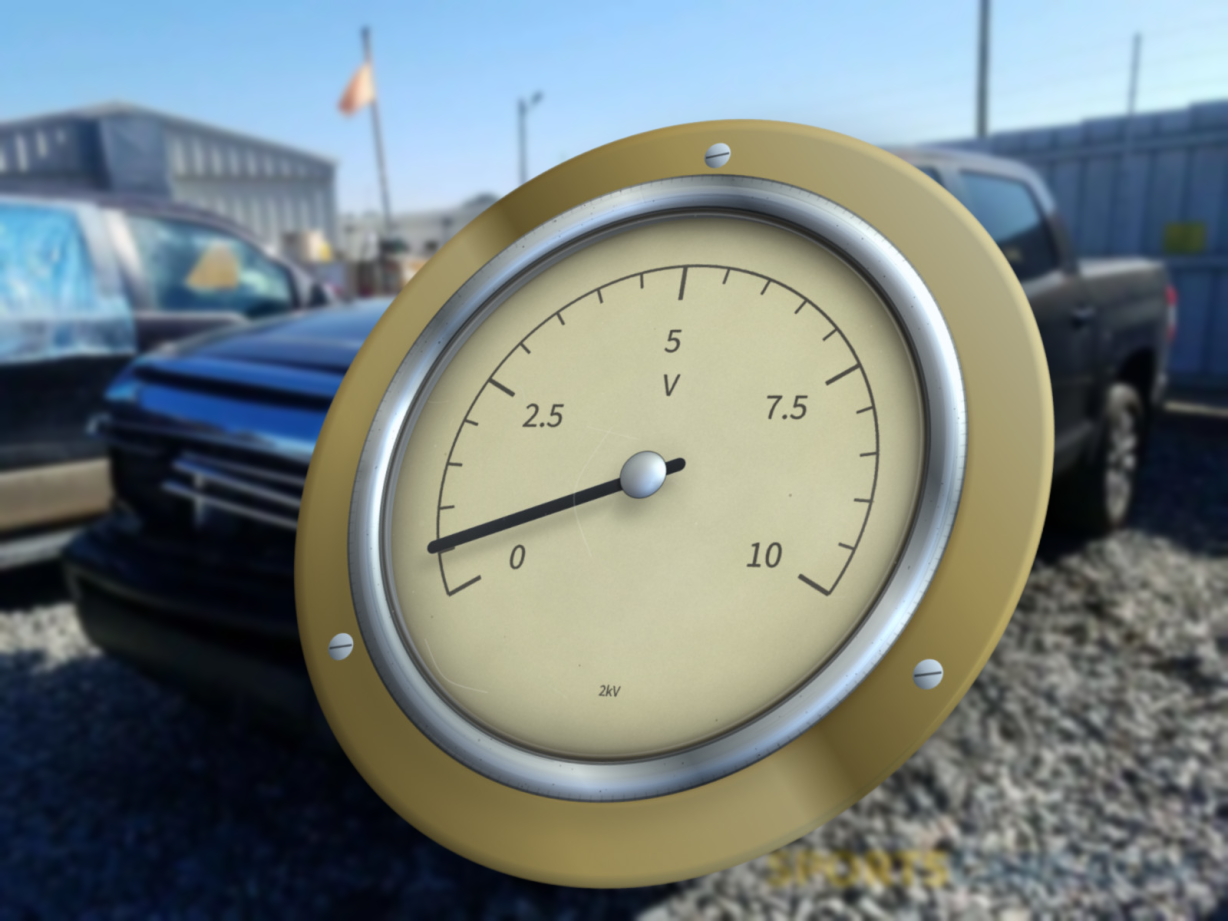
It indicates 0.5 V
